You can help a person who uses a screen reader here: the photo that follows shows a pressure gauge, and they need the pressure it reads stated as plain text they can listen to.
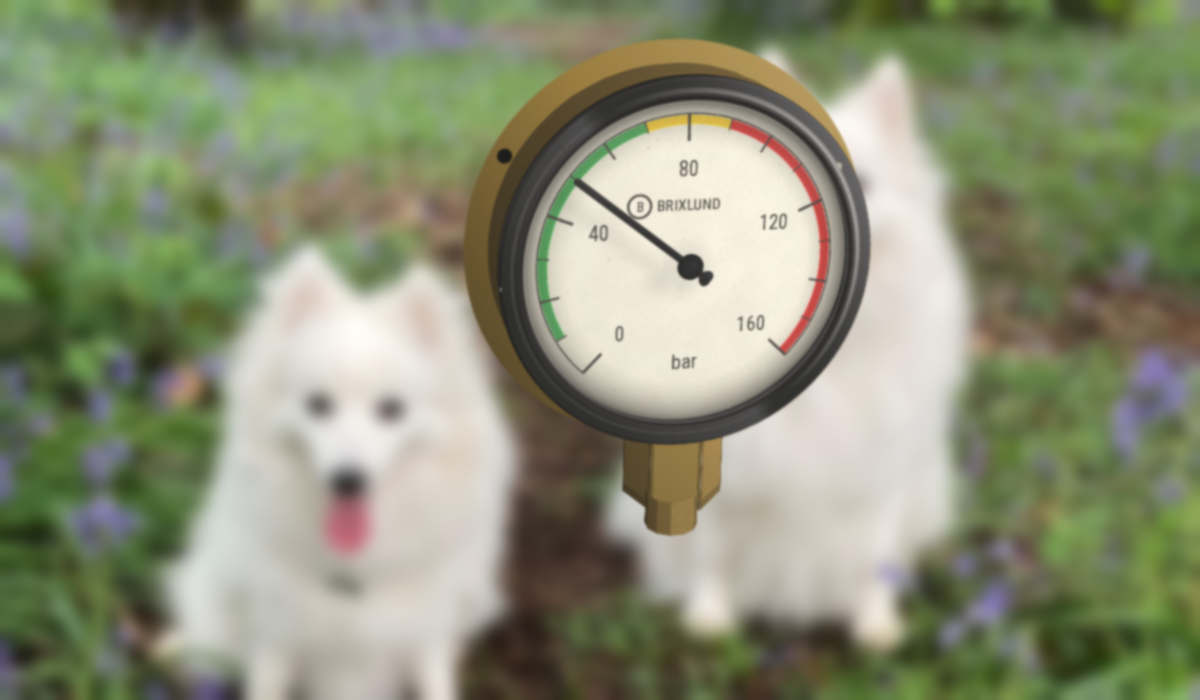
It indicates 50 bar
